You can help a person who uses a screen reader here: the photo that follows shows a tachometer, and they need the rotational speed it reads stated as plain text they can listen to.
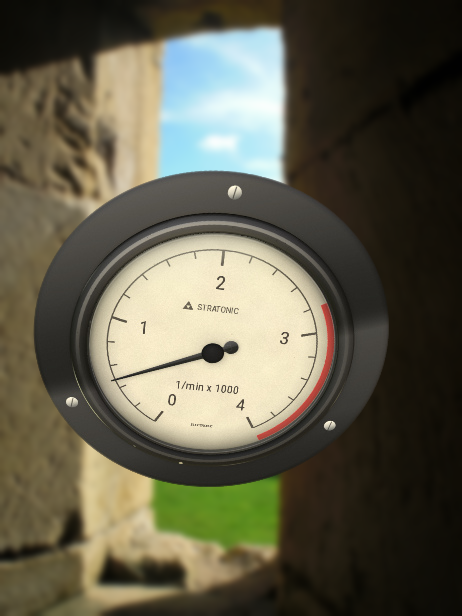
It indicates 500 rpm
